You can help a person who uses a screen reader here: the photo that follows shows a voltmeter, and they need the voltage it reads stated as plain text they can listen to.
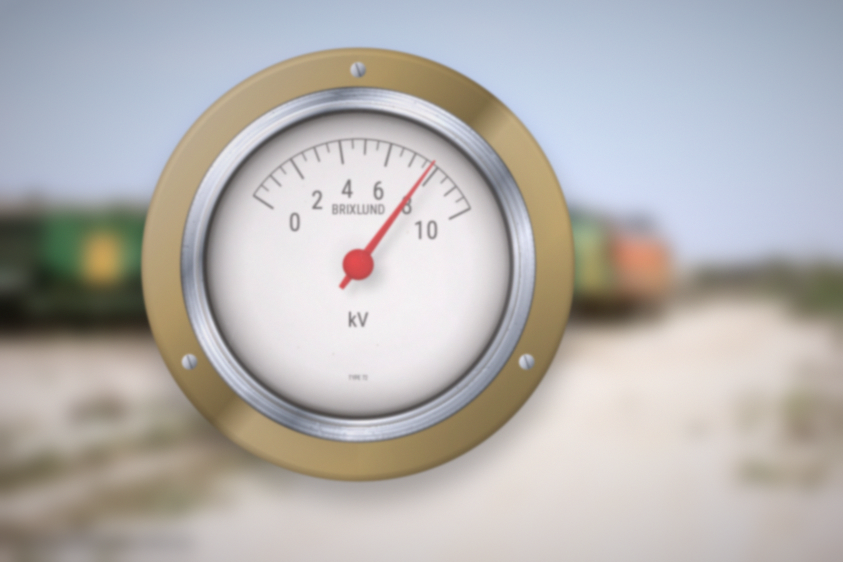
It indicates 7.75 kV
